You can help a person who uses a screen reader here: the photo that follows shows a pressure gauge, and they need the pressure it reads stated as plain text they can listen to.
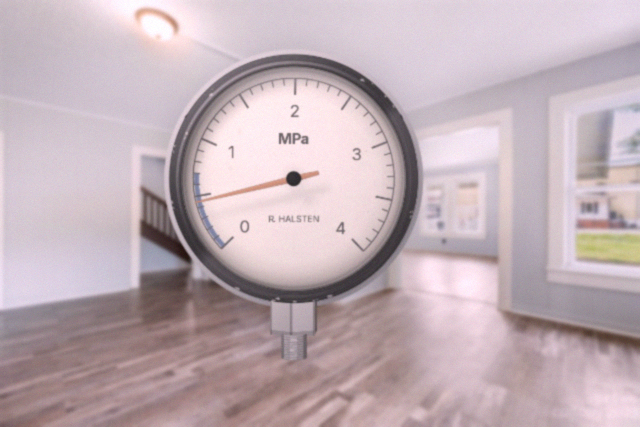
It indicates 0.45 MPa
